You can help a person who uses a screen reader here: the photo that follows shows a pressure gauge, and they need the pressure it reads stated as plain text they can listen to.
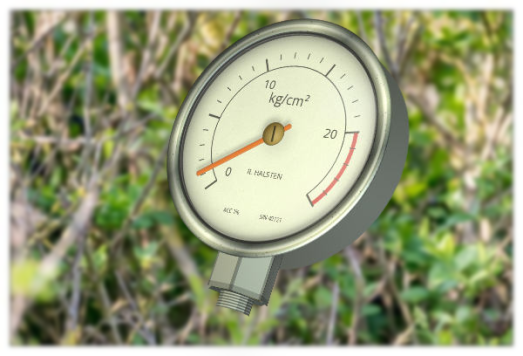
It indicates 1 kg/cm²
